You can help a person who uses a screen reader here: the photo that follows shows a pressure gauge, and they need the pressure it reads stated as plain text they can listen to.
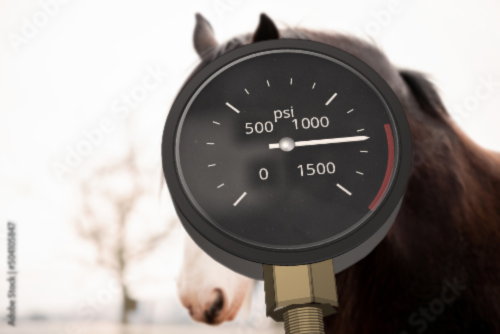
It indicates 1250 psi
